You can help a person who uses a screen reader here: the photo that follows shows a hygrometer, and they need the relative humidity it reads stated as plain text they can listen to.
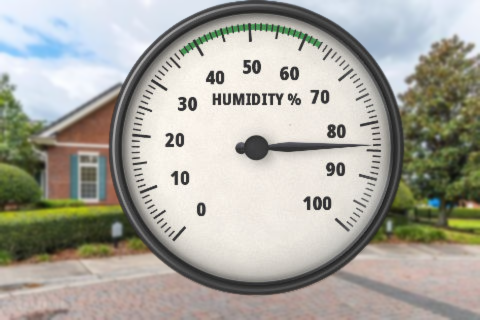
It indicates 84 %
